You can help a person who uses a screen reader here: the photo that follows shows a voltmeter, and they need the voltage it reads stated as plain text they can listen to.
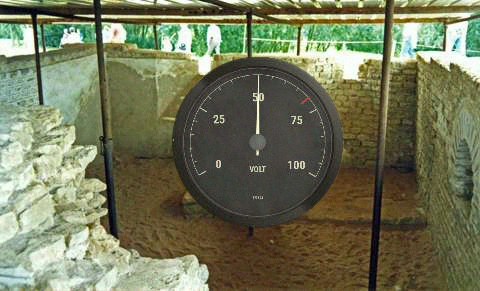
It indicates 50 V
